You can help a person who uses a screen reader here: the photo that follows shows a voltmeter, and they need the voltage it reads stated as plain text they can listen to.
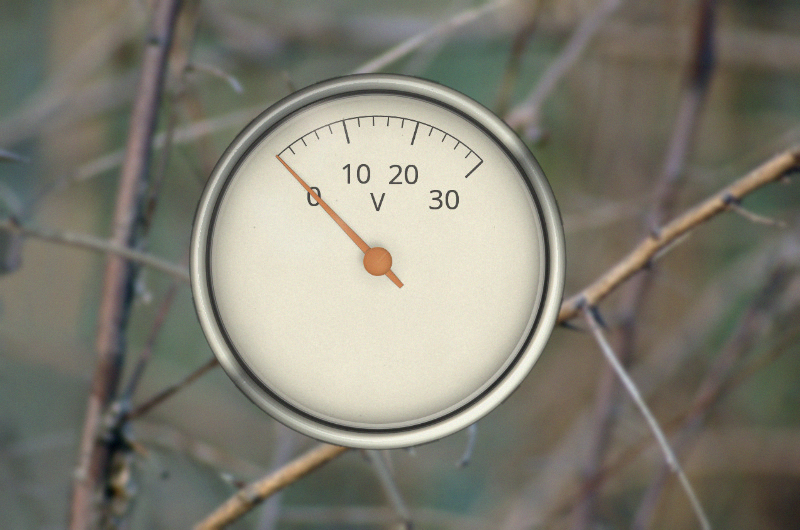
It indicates 0 V
